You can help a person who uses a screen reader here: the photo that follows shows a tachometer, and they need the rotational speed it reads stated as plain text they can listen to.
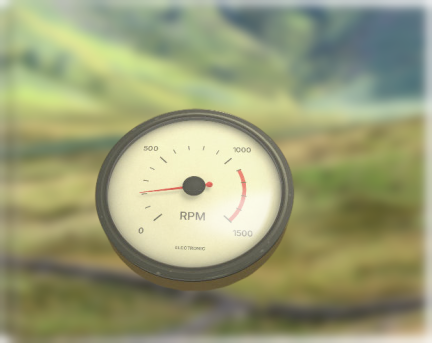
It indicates 200 rpm
